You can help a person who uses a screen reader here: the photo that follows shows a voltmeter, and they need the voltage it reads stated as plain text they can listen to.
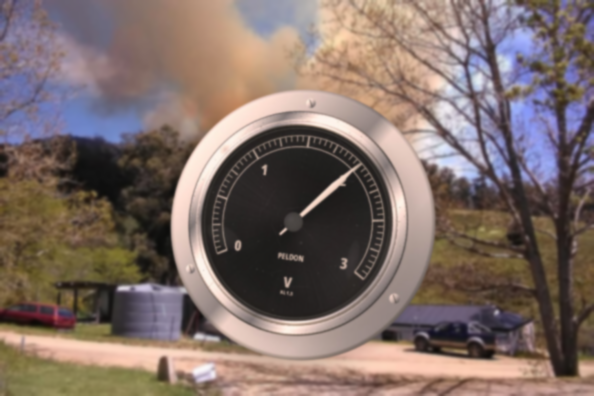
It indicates 2 V
